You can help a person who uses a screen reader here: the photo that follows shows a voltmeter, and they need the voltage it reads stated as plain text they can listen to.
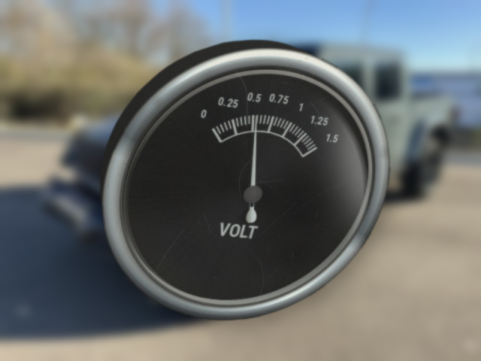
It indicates 0.5 V
